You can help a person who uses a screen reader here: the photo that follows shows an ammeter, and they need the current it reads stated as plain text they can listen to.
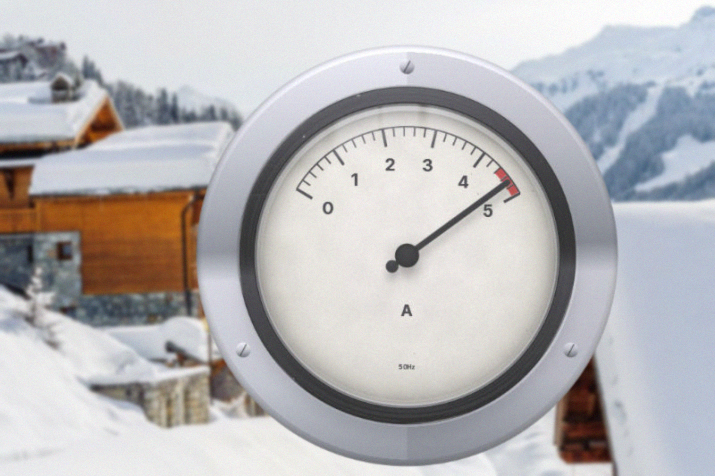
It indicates 4.7 A
